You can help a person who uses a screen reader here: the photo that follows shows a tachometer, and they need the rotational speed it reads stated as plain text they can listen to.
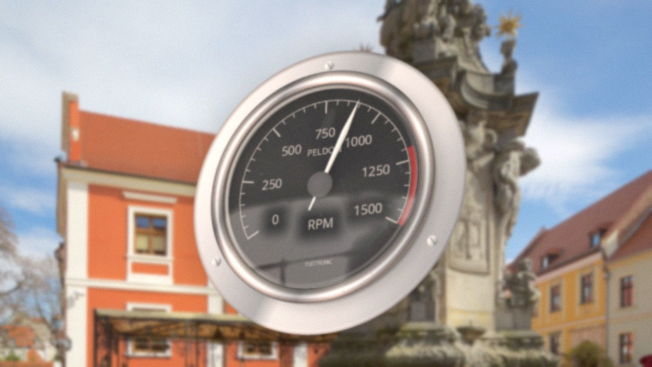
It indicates 900 rpm
